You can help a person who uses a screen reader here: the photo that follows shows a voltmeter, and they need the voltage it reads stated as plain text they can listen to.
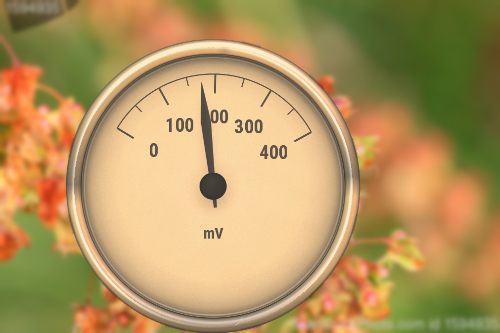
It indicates 175 mV
